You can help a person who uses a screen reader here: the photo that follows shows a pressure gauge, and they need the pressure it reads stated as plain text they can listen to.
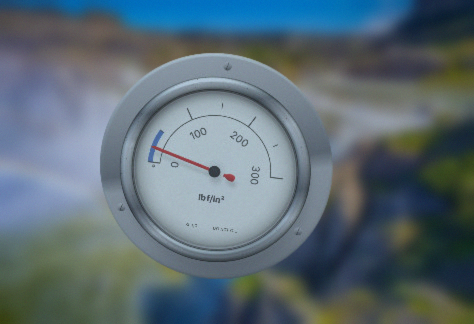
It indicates 25 psi
